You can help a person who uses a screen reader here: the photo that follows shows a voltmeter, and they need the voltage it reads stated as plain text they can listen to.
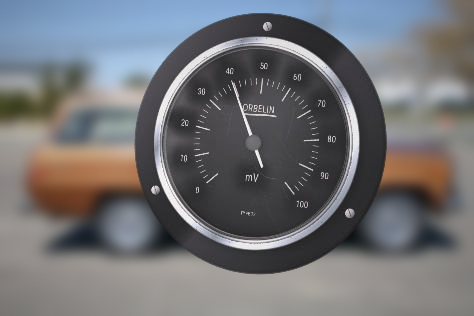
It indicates 40 mV
